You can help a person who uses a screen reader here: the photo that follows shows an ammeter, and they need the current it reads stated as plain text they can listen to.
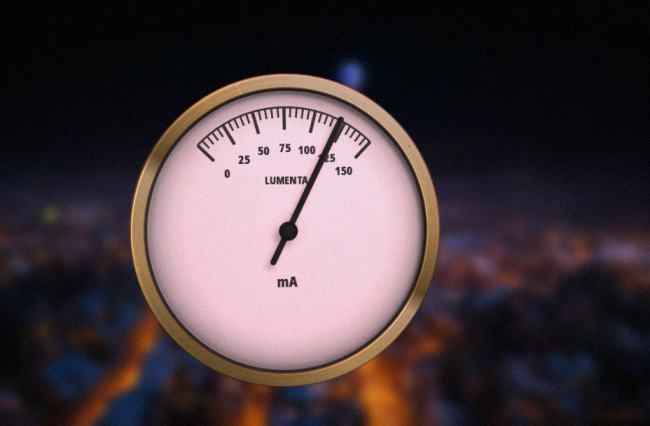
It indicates 120 mA
